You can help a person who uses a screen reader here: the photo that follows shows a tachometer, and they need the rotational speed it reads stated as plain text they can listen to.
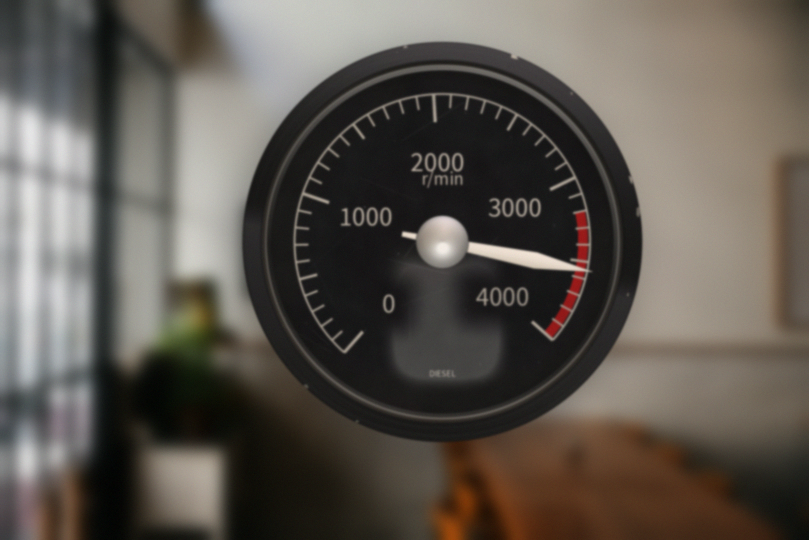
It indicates 3550 rpm
